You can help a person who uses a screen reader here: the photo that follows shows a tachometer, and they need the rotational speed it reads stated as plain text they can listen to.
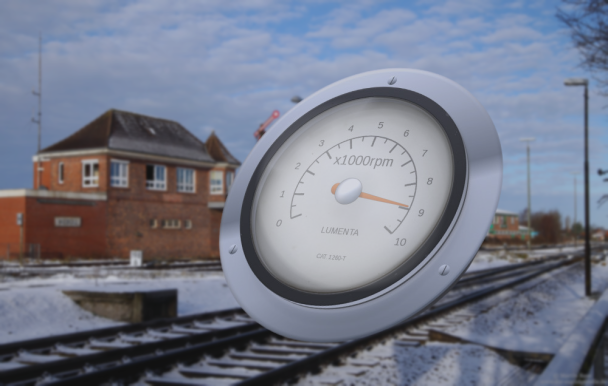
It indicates 9000 rpm
